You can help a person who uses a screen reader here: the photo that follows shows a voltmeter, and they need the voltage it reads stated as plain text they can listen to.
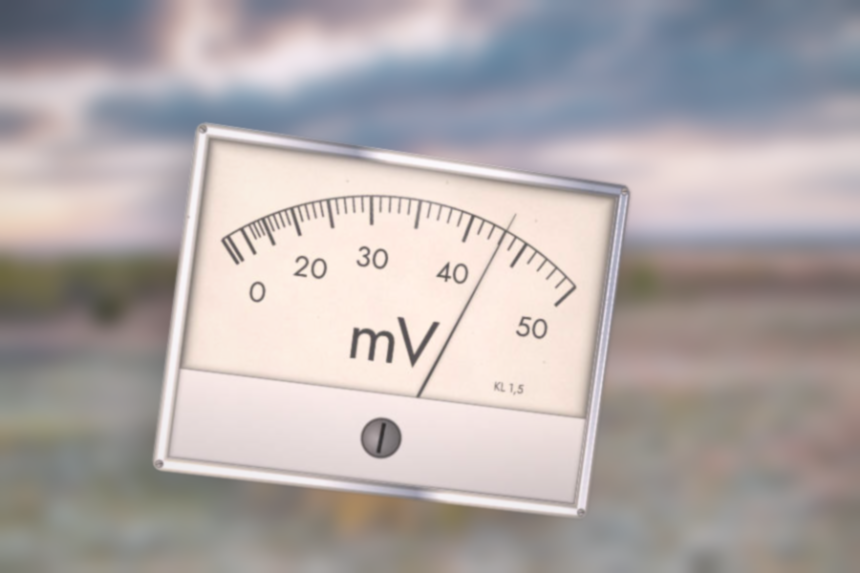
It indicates 43 mV
